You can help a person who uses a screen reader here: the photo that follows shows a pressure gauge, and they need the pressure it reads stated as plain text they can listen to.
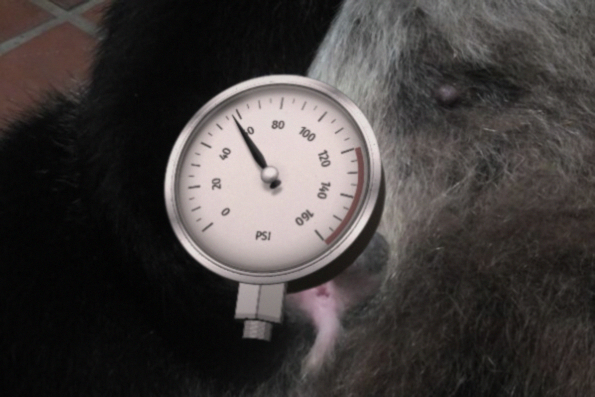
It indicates 57.5 psi
